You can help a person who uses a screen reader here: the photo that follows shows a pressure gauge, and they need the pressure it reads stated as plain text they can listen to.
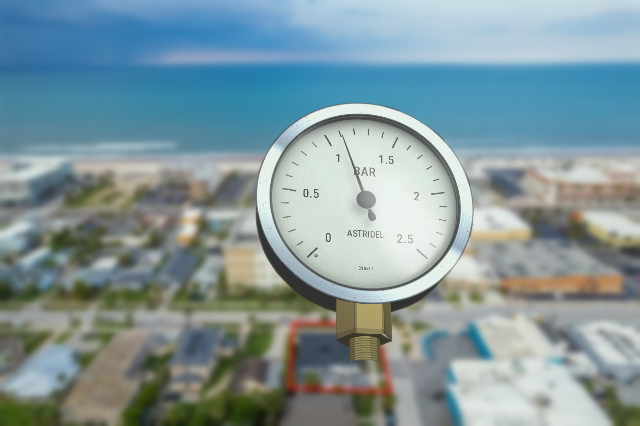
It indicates 1.1 bar
